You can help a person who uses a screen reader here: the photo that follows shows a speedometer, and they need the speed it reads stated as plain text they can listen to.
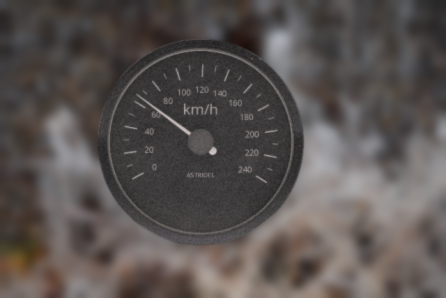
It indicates 65 km/h
